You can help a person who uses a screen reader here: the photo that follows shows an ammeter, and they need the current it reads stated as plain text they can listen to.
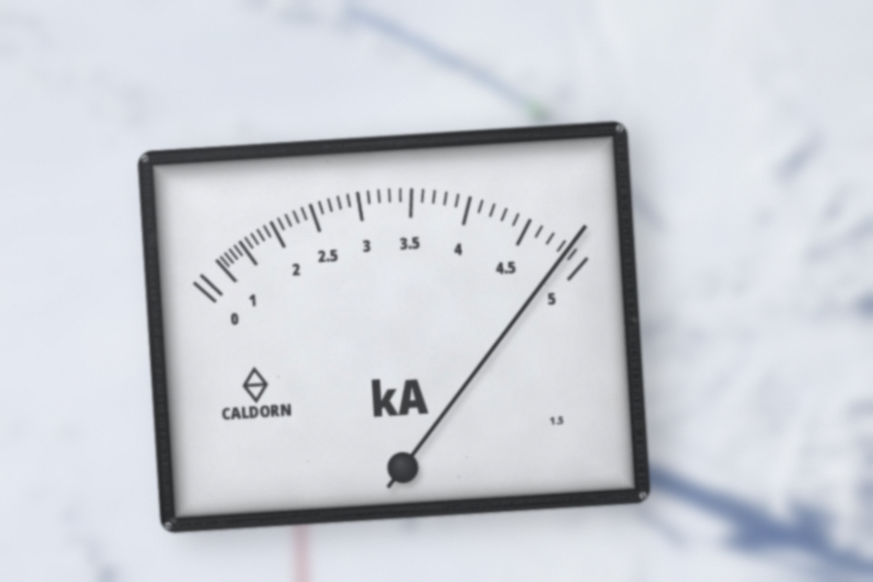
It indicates 4.85 kA
